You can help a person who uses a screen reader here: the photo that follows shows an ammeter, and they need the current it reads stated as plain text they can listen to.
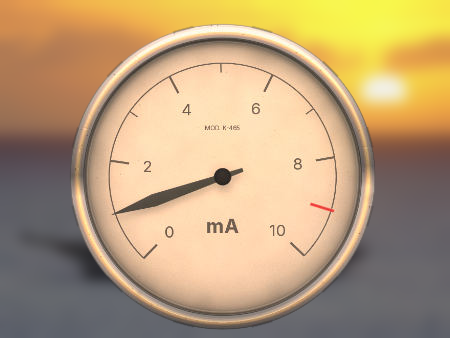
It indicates 1 mA
